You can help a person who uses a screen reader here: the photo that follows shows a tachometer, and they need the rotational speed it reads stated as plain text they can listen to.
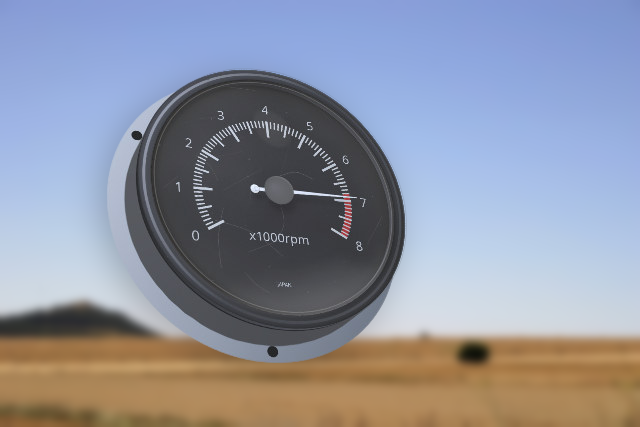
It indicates 7000 rpm
